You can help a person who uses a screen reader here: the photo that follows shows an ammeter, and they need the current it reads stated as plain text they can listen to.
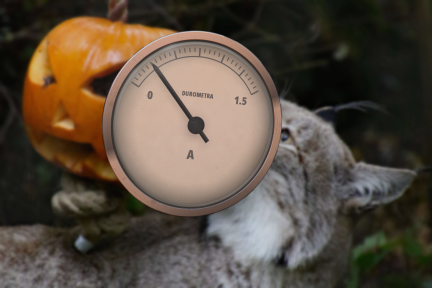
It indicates 0.25 A
